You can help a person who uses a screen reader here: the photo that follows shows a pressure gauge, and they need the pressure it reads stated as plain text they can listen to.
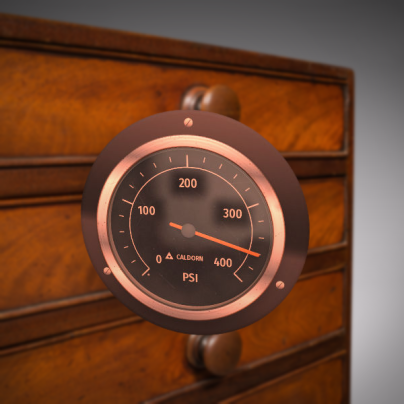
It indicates 360 psi
